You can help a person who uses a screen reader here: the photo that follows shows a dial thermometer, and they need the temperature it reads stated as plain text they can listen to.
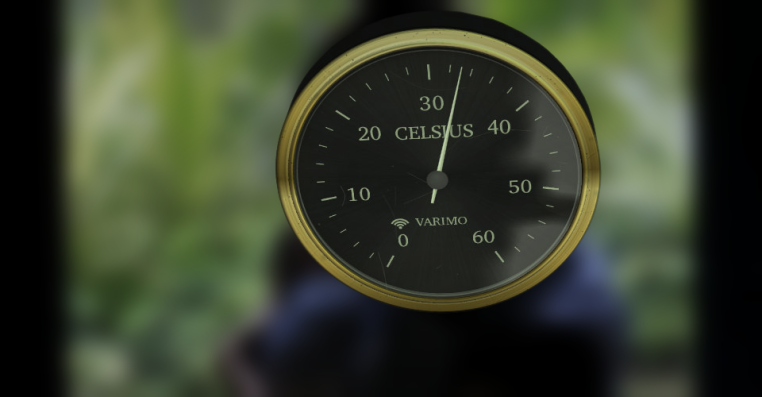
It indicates 33 °C
